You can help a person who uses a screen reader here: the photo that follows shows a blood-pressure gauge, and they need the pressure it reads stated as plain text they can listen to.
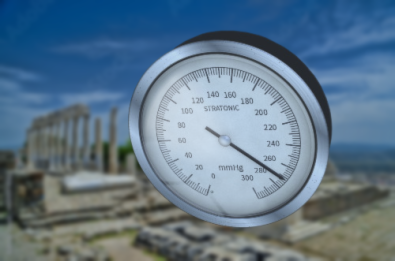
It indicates 270 mmHg
